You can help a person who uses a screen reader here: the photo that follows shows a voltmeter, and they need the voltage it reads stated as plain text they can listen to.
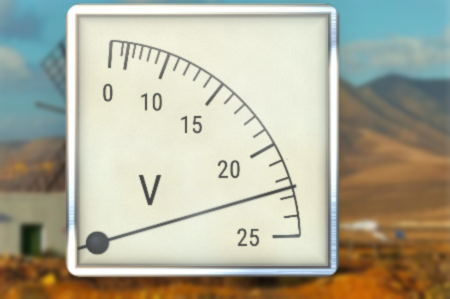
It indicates 22.5 V
